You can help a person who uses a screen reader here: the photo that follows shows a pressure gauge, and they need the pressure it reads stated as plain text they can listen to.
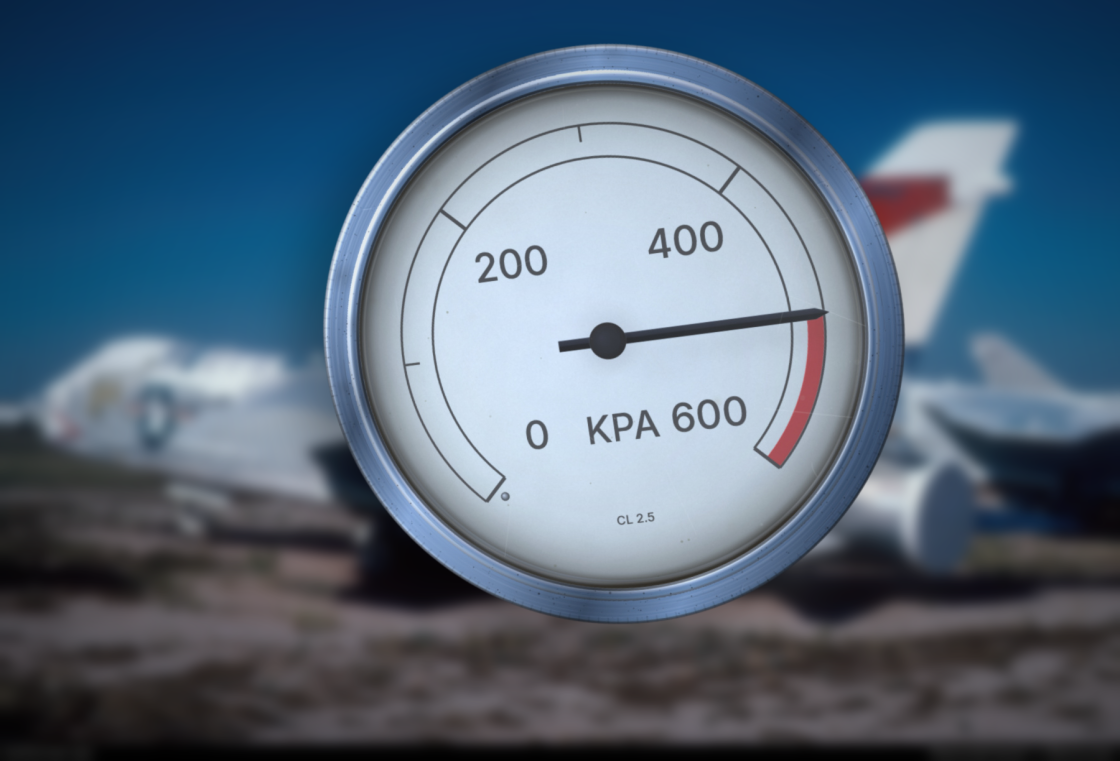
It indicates 500 kPa
